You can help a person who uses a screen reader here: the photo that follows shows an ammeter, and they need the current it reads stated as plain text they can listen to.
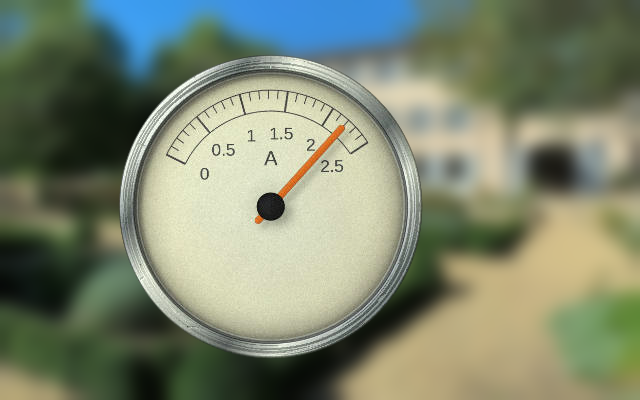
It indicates 2.2 A
